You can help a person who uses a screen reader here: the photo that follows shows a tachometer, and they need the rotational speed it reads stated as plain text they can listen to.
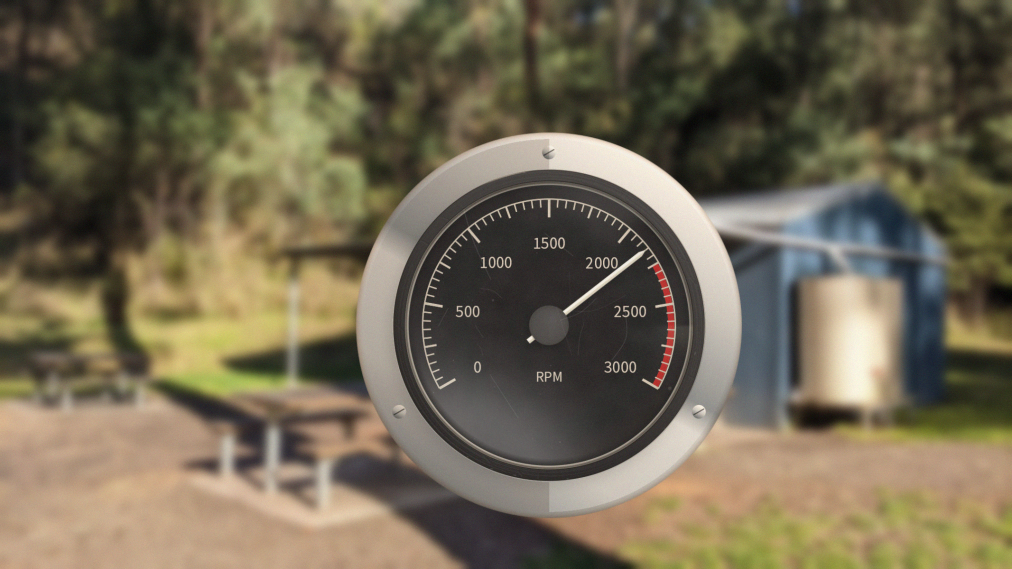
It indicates 2150 rpm
